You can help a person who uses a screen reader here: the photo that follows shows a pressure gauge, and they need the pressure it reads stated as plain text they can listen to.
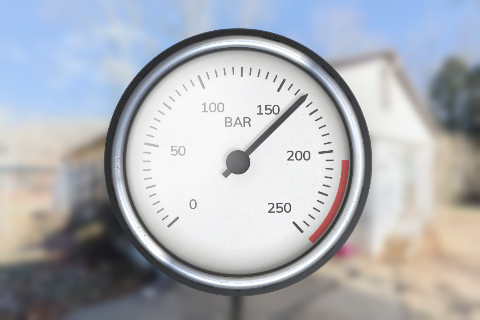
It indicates 165 bar
